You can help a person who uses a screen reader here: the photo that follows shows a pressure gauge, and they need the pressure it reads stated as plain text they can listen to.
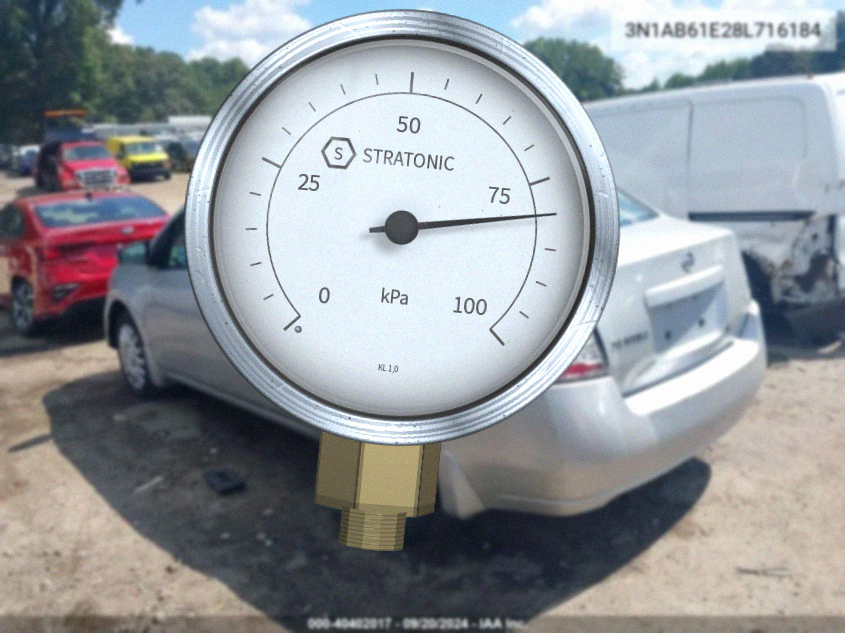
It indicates 80 kPa
